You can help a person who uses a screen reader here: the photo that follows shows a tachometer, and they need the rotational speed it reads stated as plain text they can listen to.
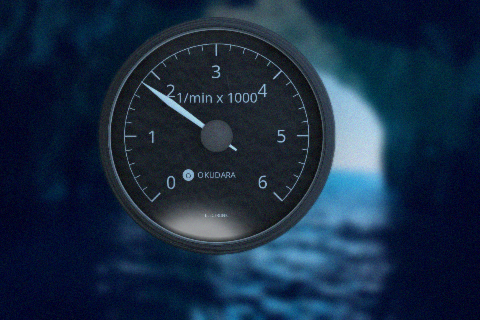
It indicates 1800 rpm
